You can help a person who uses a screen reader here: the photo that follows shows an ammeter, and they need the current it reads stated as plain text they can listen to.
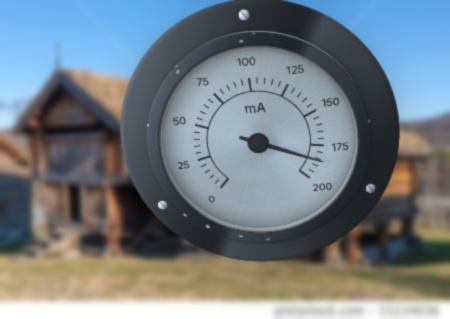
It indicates 185 mA
